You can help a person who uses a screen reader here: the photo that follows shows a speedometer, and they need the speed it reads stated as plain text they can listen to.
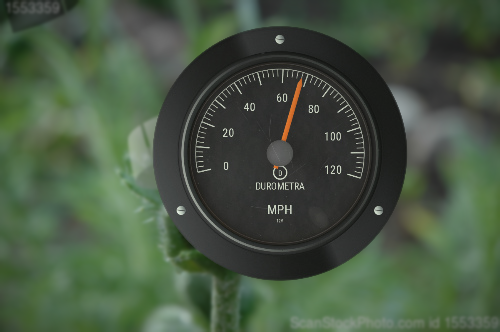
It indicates 68 mph
